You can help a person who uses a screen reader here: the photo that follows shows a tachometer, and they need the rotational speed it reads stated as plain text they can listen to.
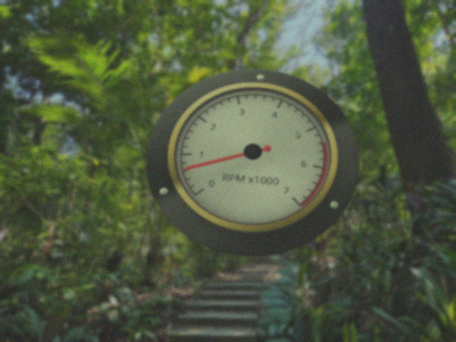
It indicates 600 rpm
